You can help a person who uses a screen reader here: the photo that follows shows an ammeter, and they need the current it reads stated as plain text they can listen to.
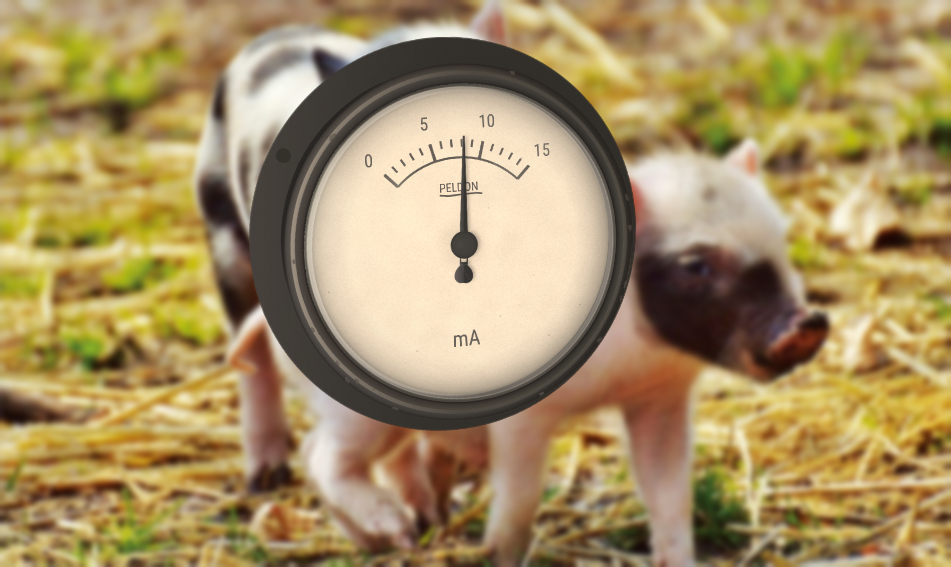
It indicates 8 mA
